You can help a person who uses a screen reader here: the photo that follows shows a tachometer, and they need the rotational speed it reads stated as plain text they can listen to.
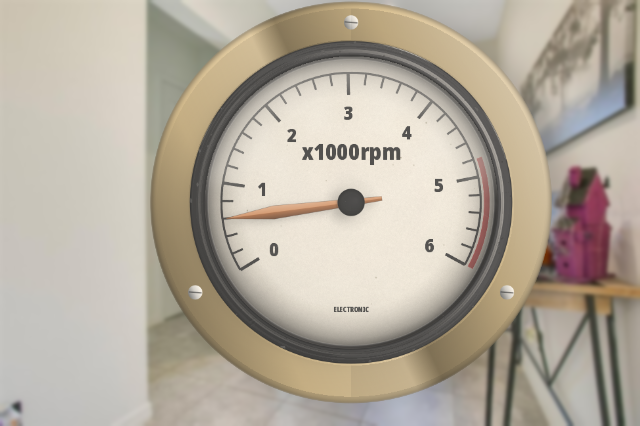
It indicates 600 rpm
